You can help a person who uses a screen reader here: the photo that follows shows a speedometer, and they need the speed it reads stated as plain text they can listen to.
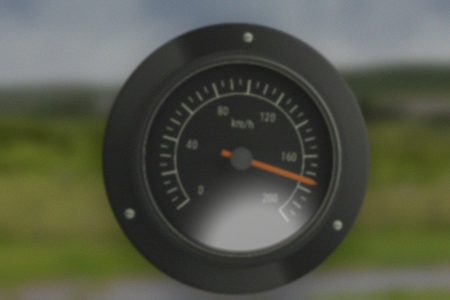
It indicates 175 km/h
